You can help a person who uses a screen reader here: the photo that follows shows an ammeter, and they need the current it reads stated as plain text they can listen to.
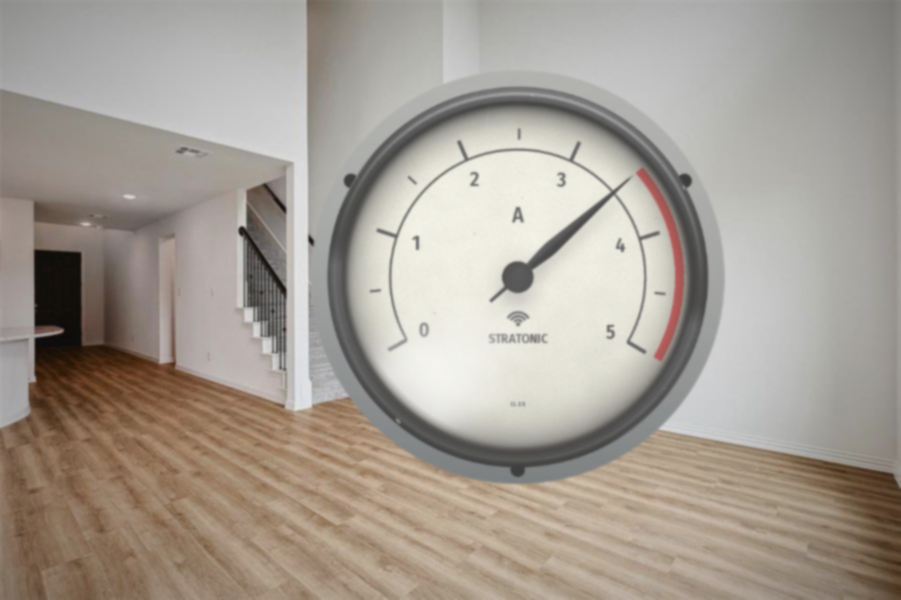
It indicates 3.5 A
